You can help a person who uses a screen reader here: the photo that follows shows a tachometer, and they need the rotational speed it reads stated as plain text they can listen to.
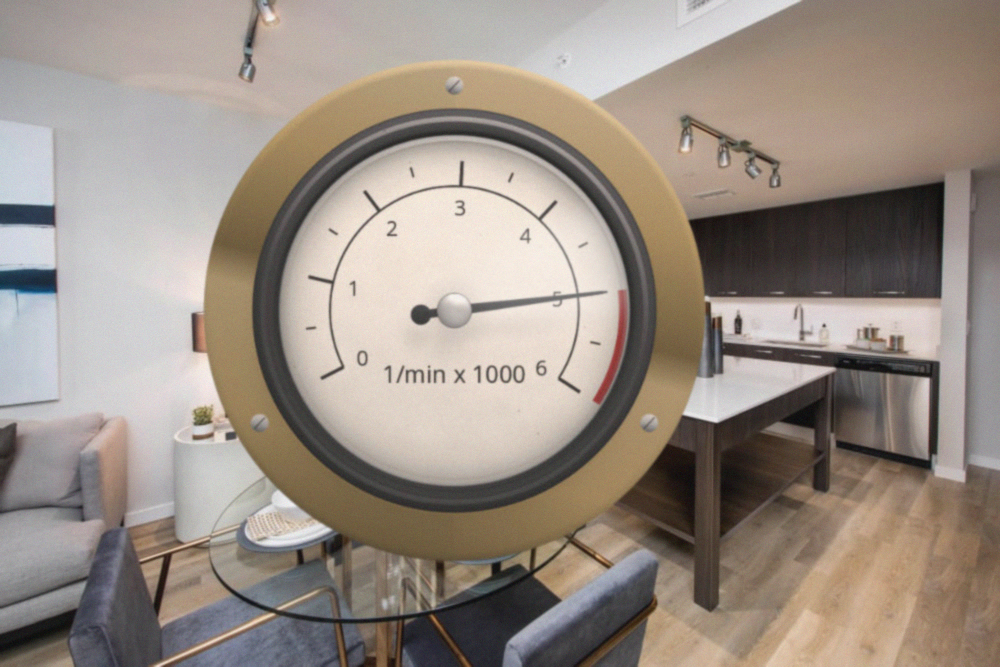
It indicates 5000 rpm
